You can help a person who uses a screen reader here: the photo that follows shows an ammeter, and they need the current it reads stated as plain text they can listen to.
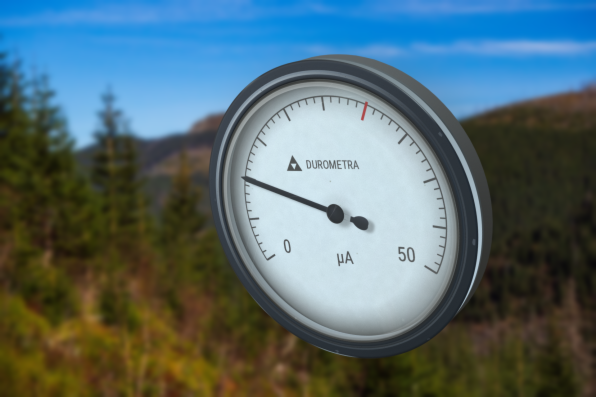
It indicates 10 µA
